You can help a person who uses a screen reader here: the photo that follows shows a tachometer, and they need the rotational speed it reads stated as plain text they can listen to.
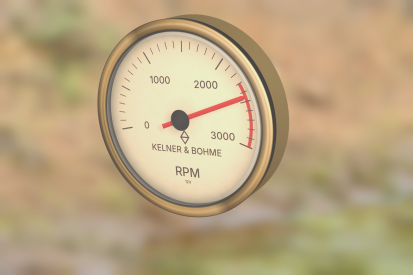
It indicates 2450 rpm
